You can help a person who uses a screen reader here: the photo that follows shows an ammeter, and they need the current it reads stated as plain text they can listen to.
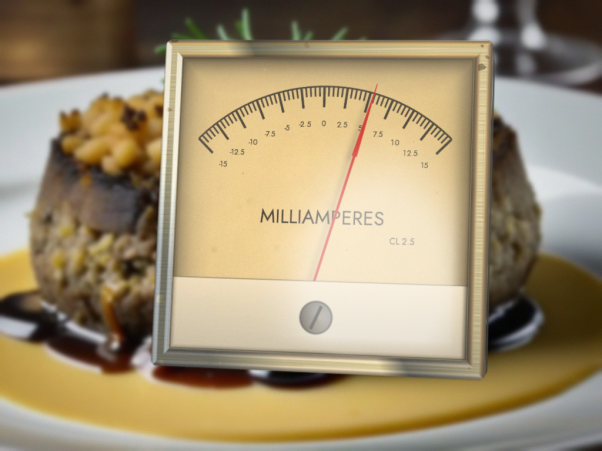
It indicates 5.5 mA
